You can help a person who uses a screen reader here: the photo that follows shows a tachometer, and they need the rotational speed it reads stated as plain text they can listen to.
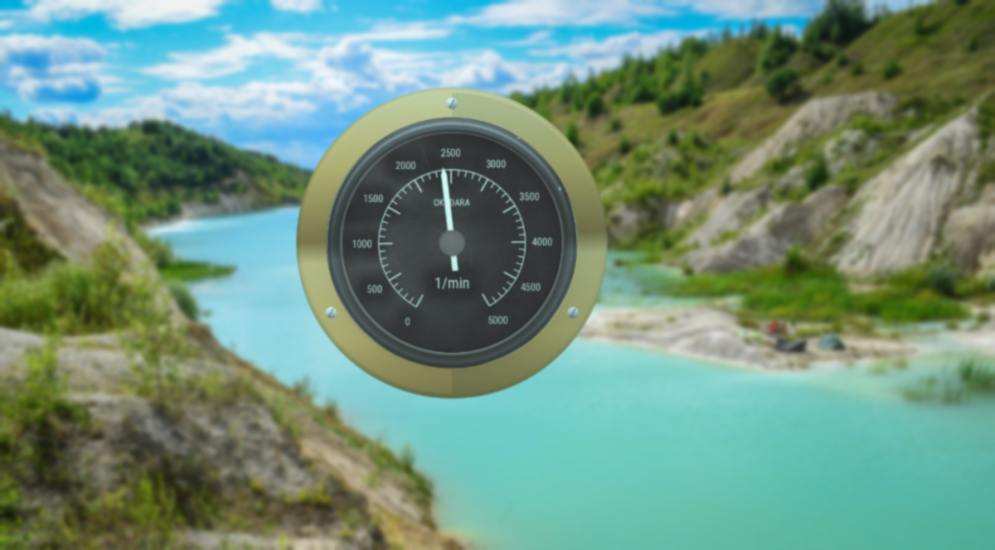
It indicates 2400 rpm
